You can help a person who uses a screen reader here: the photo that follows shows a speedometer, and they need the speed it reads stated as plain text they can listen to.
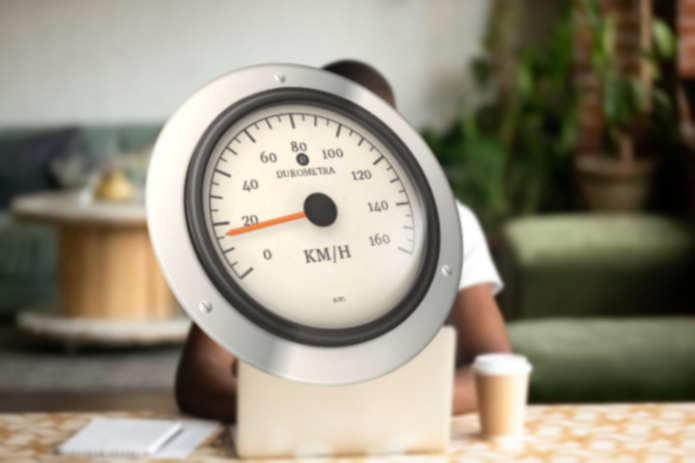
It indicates 15 km/h
